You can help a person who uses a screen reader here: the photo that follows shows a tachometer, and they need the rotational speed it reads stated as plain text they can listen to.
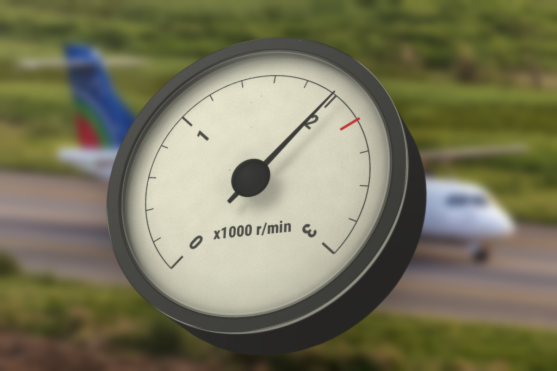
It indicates 2000 rpm
